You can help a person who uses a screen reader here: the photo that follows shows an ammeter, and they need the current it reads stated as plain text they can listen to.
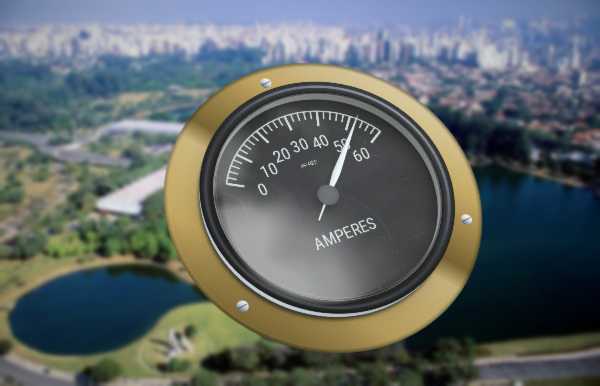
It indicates 52 A
